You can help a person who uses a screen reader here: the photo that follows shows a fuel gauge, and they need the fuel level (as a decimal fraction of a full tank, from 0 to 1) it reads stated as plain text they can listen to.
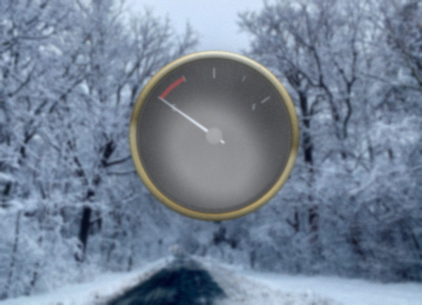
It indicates 0
